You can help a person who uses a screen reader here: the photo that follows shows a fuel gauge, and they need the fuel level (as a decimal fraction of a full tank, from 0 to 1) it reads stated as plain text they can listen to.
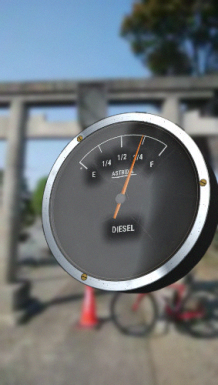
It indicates 0.75
